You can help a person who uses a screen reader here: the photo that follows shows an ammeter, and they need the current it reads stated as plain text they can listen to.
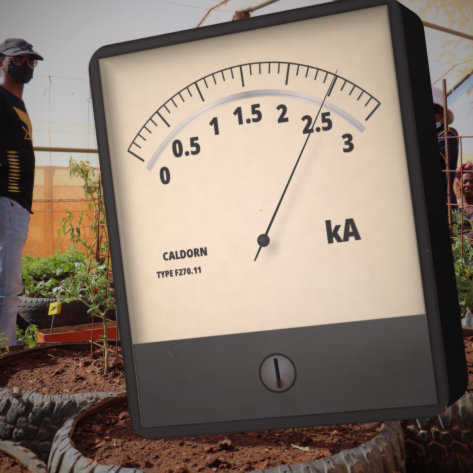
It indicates 2.5 kA
